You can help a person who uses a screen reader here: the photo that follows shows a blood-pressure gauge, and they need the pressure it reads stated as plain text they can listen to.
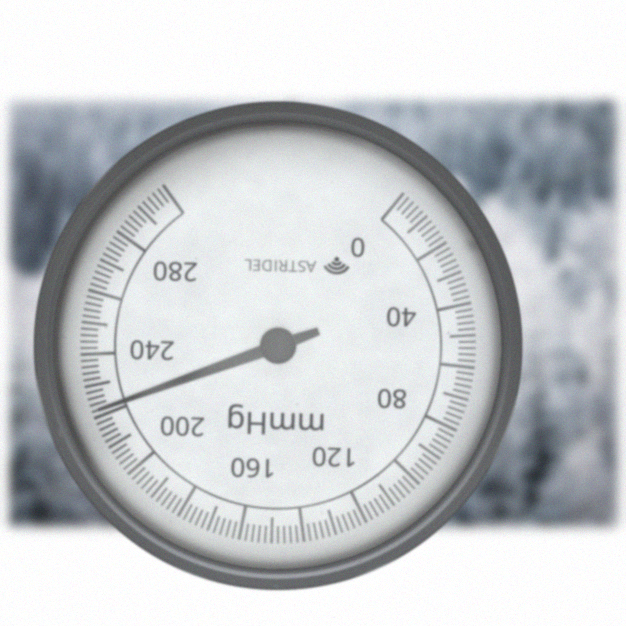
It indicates 222 mmHg
